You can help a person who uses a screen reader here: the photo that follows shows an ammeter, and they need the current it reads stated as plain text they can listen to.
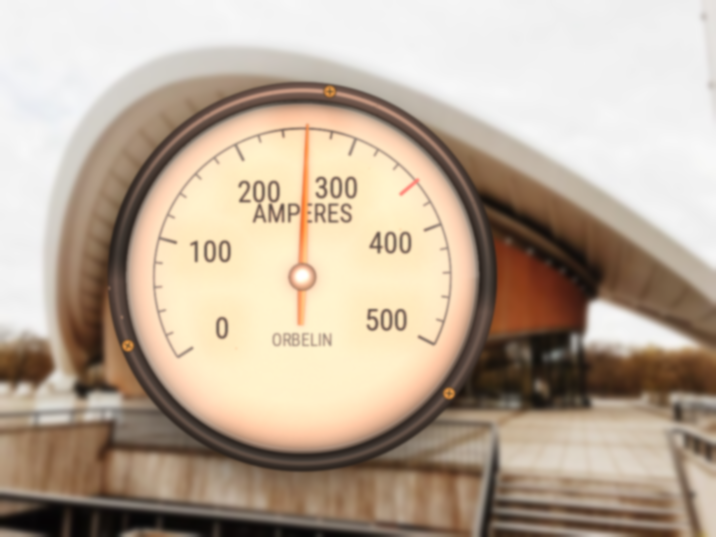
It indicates 260 A
